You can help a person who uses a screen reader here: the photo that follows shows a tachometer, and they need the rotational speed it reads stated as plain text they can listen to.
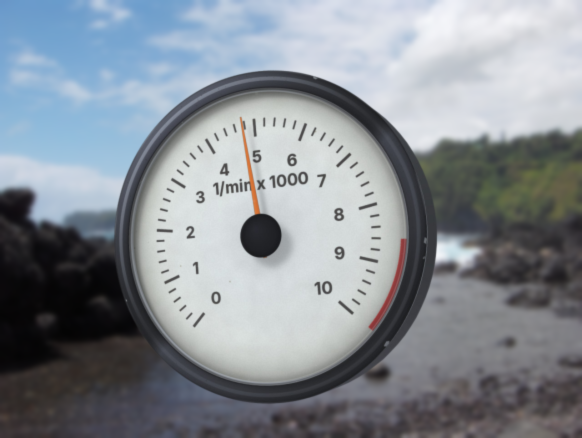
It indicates 4800 rpm
